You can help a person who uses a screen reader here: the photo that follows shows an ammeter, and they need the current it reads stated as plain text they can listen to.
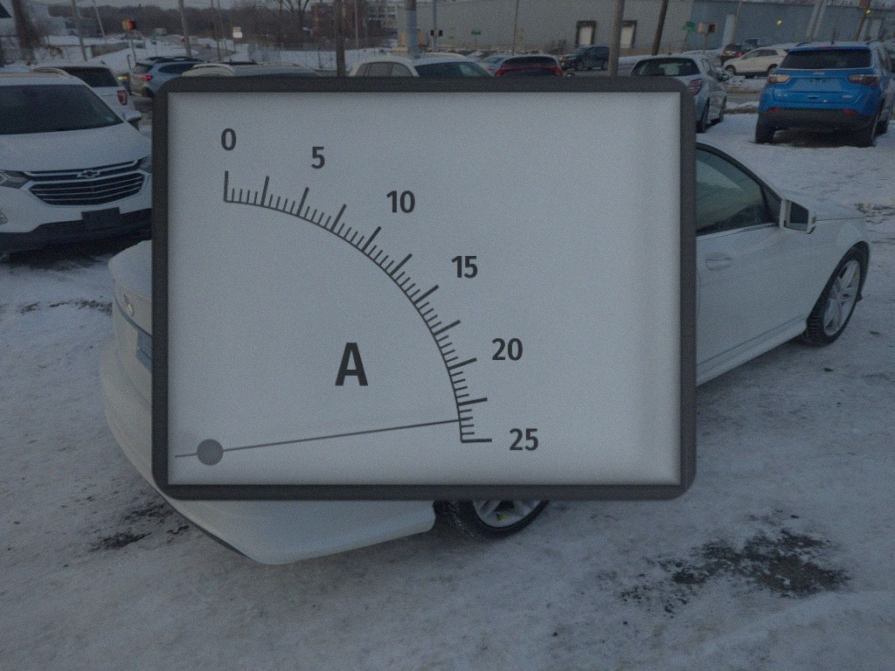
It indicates 23.5 A
